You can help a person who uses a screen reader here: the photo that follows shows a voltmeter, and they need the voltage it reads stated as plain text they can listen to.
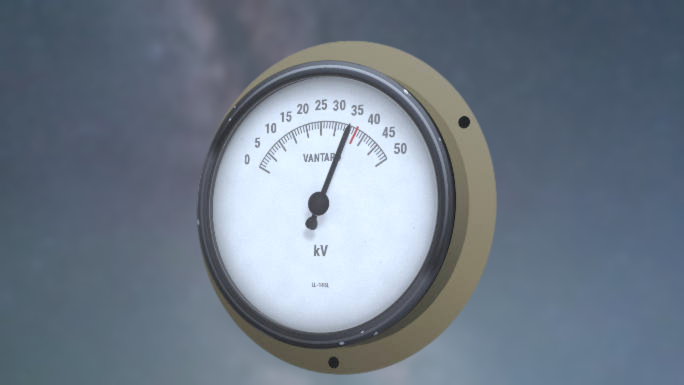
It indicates 35 kV
